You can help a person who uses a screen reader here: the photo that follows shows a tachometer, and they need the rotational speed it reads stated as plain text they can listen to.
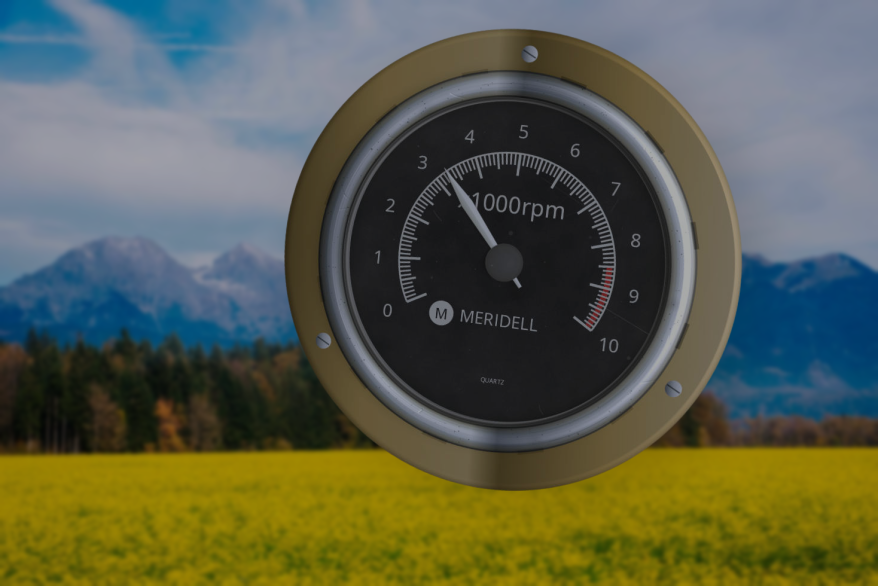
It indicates 3300 rpm
